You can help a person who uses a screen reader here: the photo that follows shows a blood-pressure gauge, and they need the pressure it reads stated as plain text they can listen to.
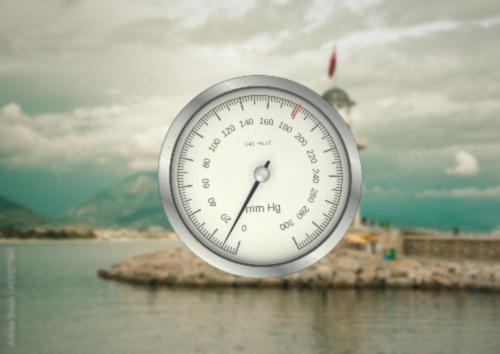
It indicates 10 mmHg
